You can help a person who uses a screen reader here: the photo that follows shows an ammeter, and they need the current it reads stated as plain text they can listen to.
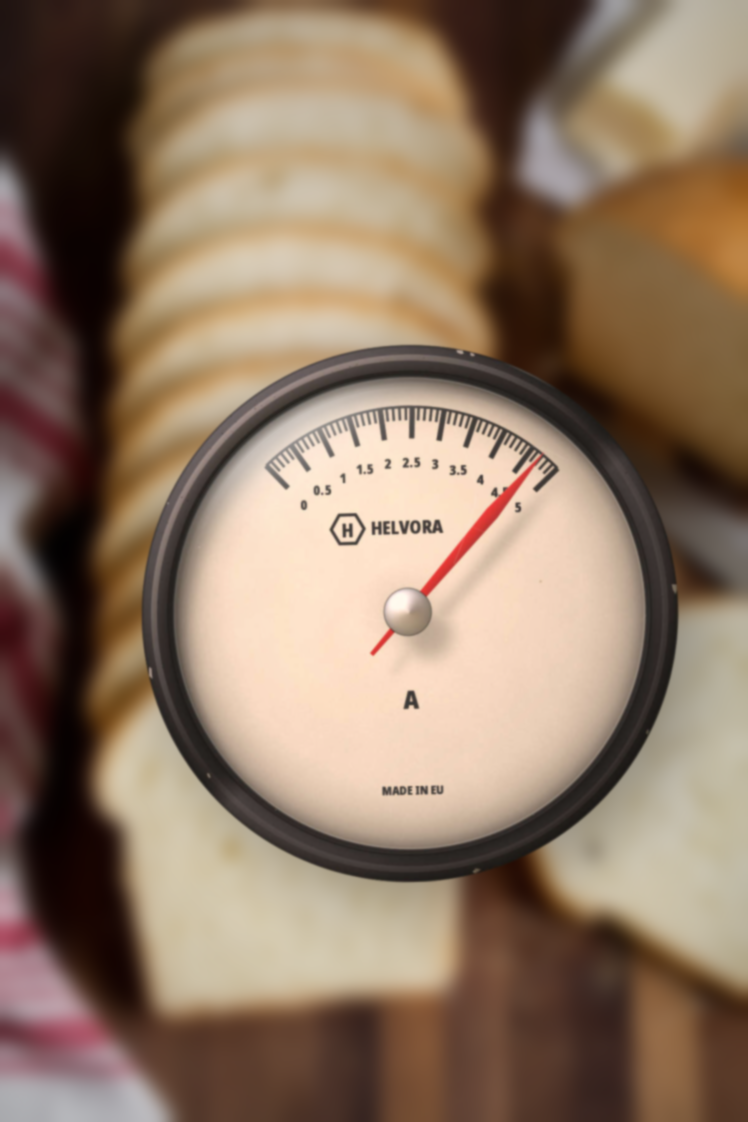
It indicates 4.7 A
